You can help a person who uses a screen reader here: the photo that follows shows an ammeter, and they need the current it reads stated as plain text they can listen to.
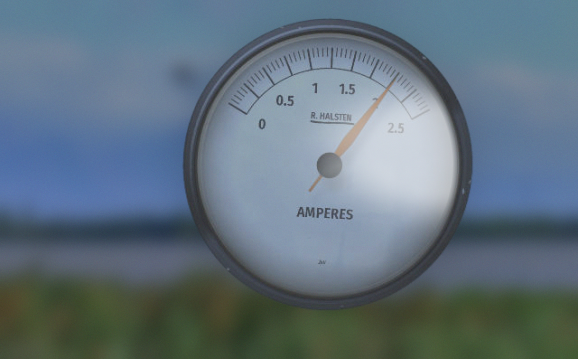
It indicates 2 A
